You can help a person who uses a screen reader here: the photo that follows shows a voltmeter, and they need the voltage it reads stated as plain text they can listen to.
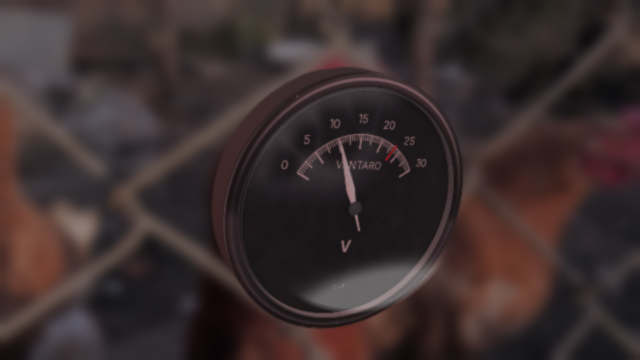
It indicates 10 V
